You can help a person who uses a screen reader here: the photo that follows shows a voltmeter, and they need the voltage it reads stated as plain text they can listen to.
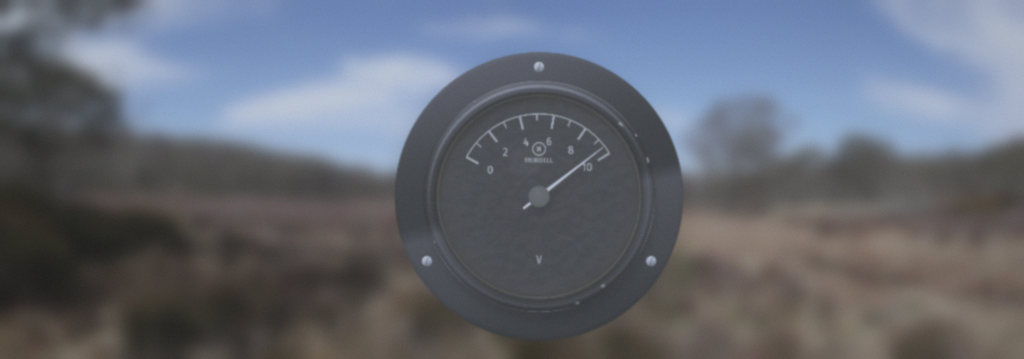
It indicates 9.5 V
